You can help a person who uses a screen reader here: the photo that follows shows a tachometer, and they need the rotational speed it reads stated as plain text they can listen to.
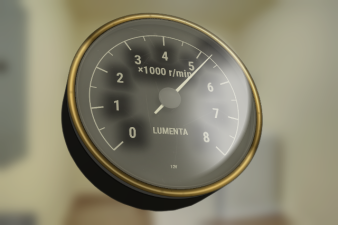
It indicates 5250 rpm
